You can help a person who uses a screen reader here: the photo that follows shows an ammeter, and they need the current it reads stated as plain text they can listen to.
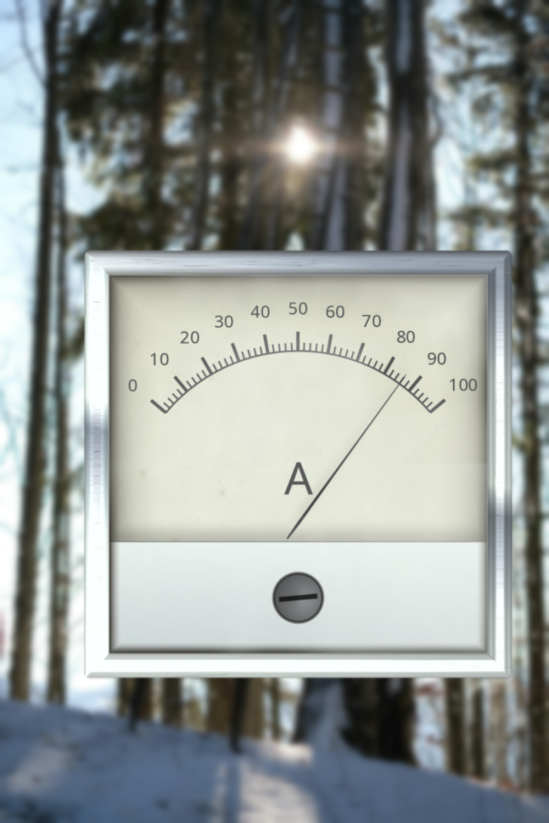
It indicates 86 A
